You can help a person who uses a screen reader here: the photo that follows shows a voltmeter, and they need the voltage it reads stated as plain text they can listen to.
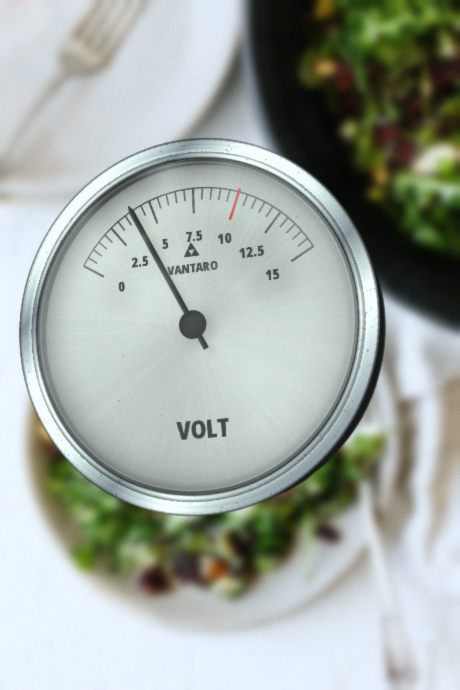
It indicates 4 V
